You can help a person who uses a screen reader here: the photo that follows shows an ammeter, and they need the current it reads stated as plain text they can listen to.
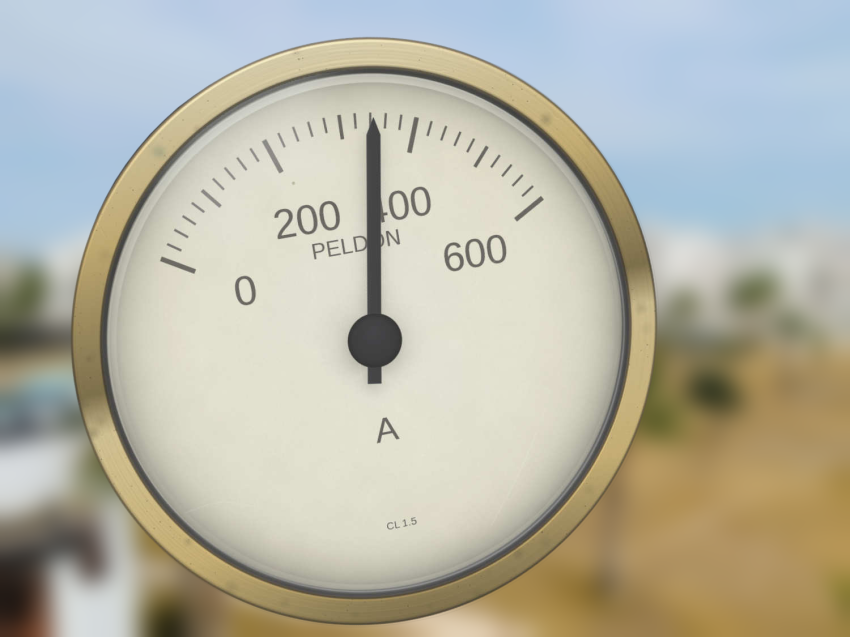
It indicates 340 A
